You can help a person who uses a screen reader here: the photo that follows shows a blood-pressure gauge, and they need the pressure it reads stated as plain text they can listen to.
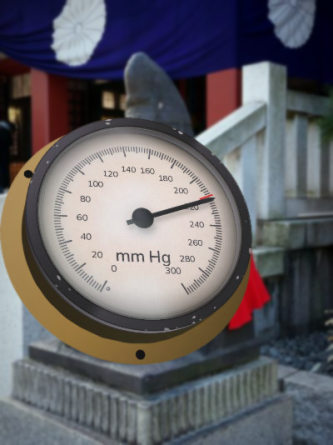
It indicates 220 mmHg
